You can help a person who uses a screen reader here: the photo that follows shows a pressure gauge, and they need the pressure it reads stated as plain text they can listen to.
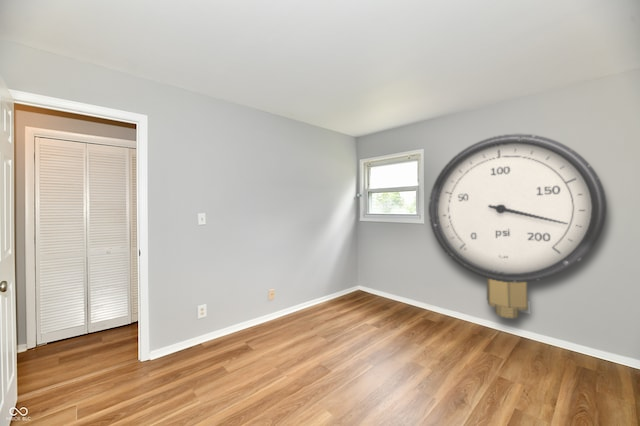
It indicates 180 psi
